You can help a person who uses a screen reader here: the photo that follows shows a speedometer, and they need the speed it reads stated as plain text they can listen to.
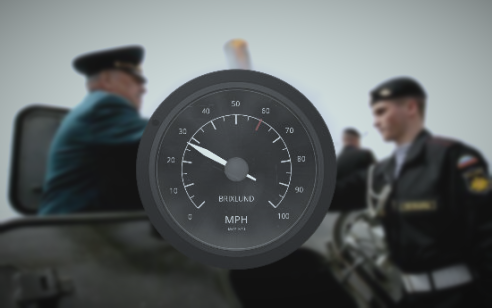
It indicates 27.5 mph
